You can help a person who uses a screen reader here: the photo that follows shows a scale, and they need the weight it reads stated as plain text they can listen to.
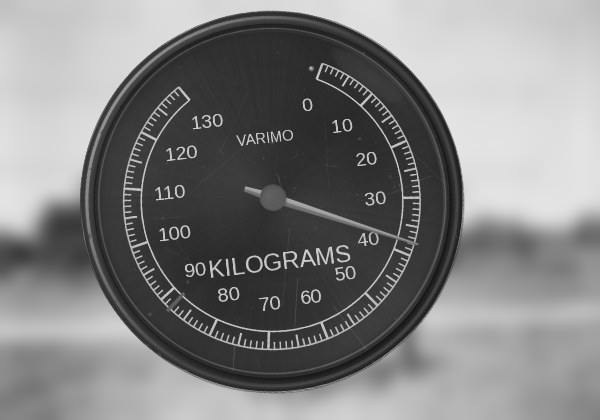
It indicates 38 kg
